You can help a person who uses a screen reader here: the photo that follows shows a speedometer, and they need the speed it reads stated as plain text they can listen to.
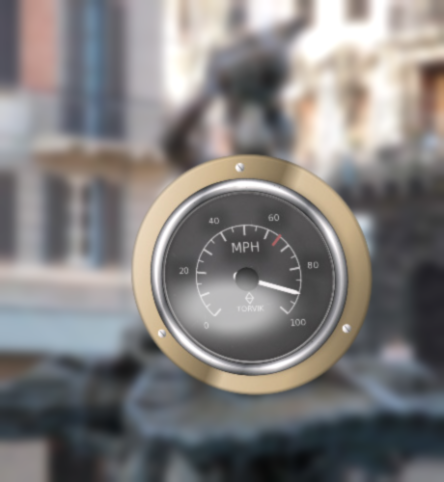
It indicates 90 mph
